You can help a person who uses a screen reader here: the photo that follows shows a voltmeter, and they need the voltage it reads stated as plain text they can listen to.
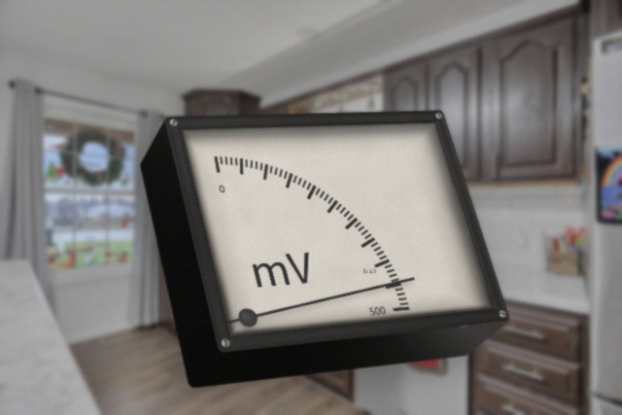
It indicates 450 mV
